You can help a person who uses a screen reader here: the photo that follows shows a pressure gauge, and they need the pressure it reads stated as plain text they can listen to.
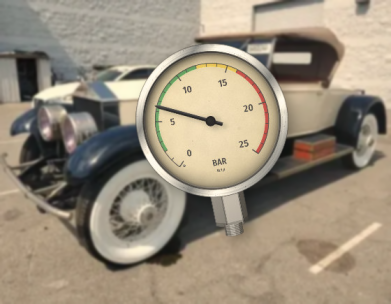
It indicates 6.5 bar
